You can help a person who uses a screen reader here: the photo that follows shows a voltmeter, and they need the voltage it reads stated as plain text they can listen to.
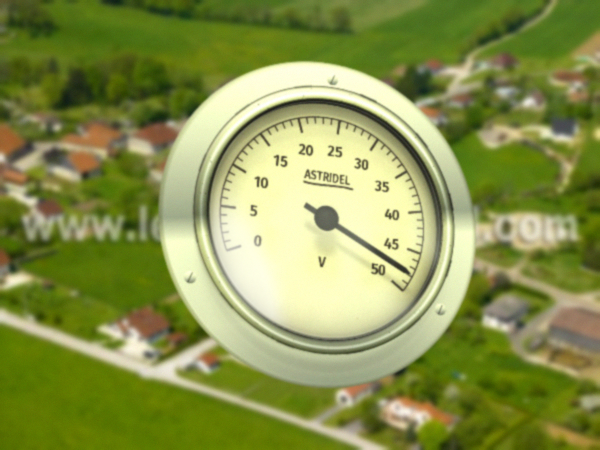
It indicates 48 V
